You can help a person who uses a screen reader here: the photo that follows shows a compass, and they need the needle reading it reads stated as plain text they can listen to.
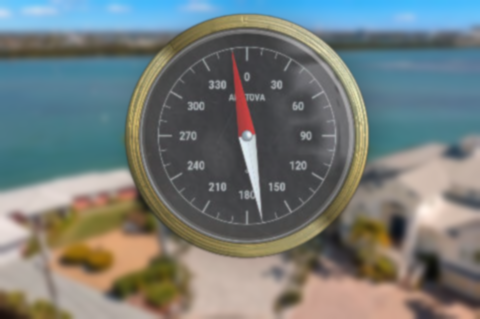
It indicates 350 °
